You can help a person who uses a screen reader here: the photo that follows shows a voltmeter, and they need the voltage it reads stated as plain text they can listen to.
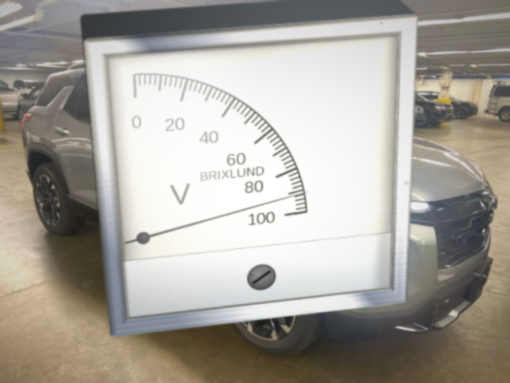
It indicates 90 V
